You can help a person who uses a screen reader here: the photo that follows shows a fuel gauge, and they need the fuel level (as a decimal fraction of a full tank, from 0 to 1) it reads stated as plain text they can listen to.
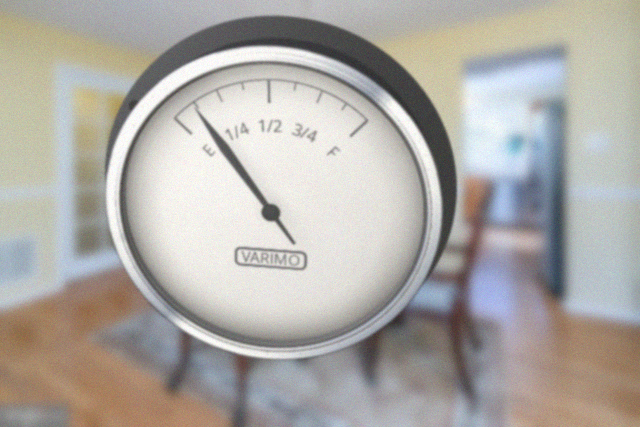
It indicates 0.125
